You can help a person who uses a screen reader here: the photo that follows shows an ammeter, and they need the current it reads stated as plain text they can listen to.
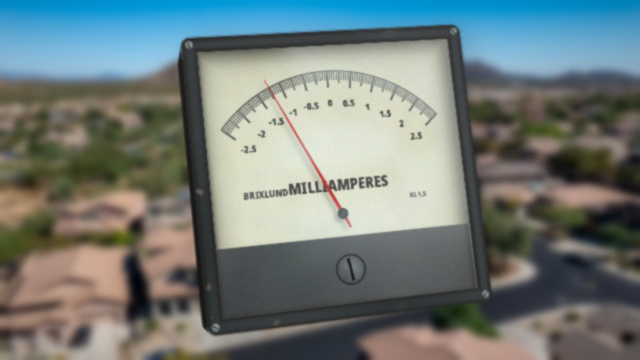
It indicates -1.25 mA
